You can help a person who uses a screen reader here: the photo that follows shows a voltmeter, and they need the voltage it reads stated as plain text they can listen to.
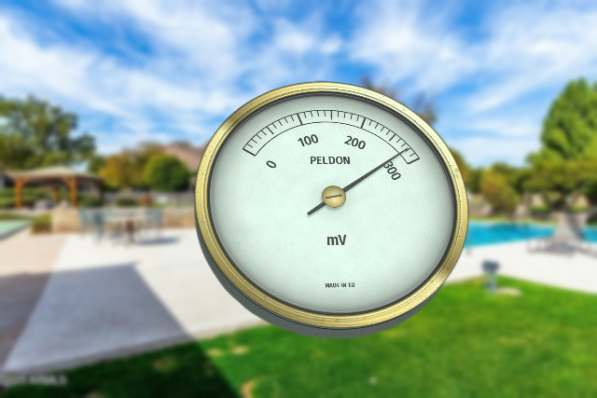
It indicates 280 mV
